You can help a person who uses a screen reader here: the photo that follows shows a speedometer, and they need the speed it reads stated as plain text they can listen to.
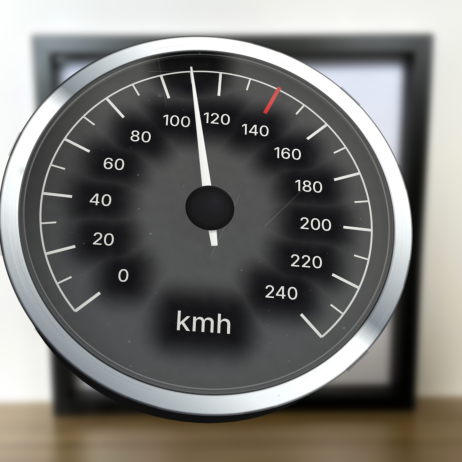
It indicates 110 km/h
